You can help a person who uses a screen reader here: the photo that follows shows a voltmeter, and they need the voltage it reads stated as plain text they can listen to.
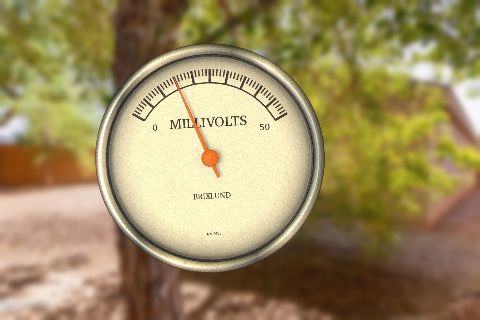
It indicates 15 mV
